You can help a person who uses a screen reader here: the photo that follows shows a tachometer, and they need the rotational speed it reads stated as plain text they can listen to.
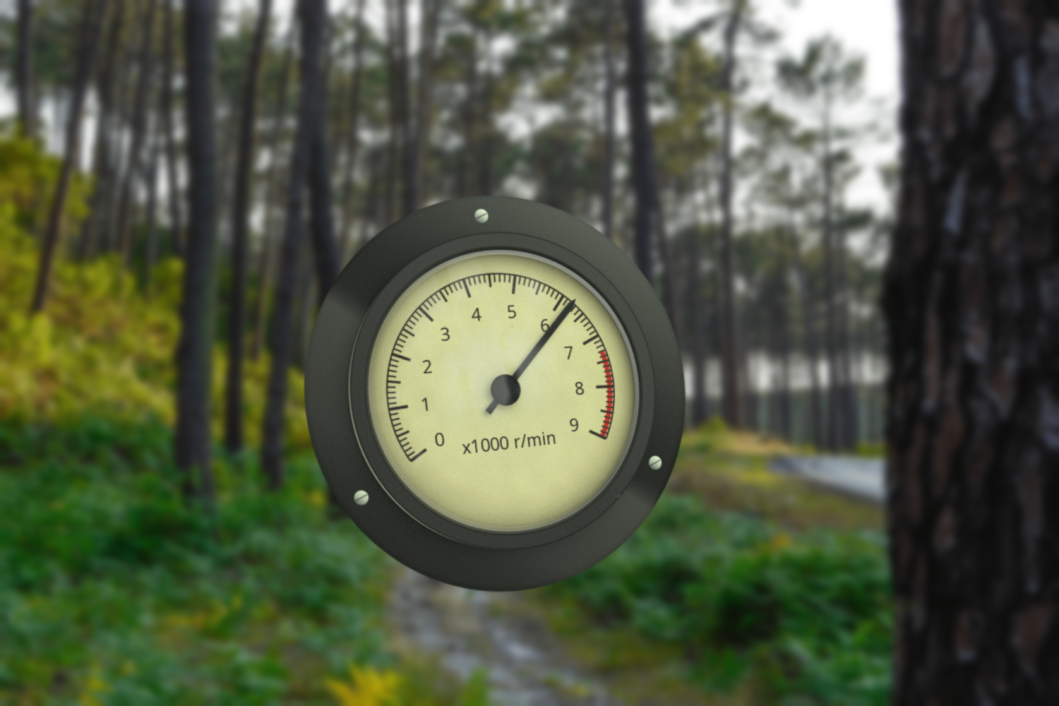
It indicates 6200 rpm
